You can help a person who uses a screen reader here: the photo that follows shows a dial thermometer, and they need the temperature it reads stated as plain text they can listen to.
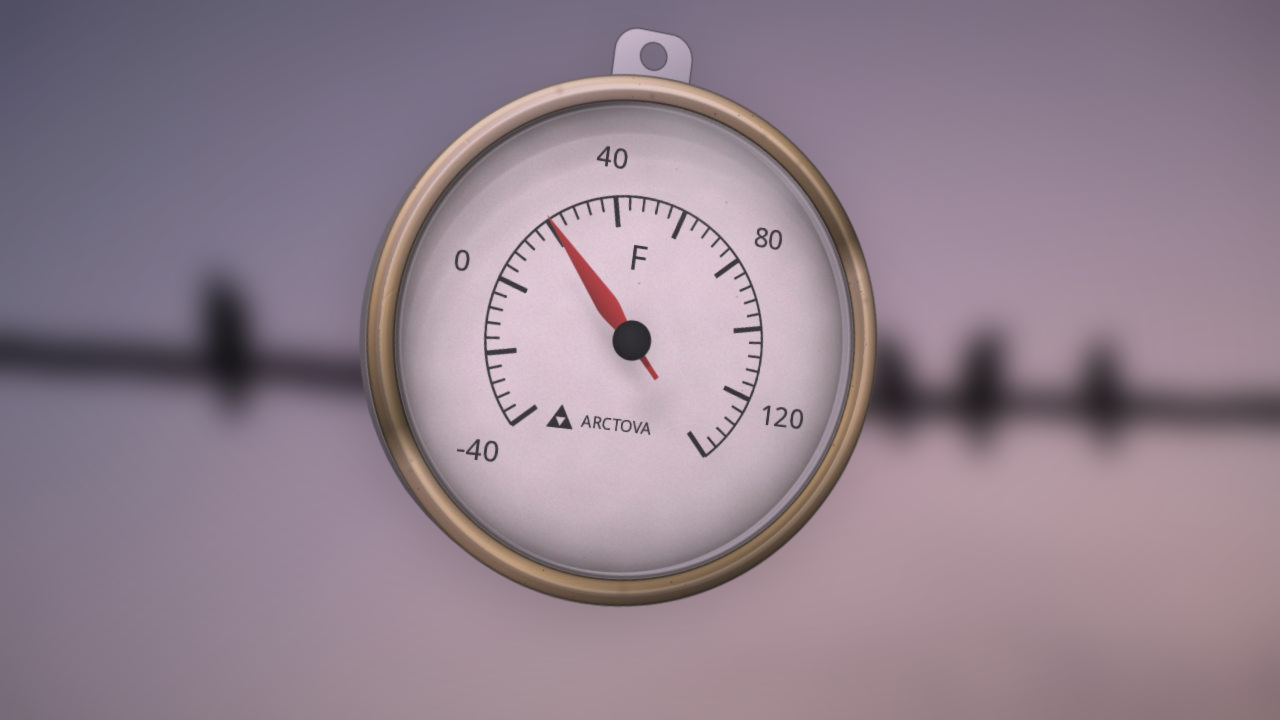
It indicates 20 °F
